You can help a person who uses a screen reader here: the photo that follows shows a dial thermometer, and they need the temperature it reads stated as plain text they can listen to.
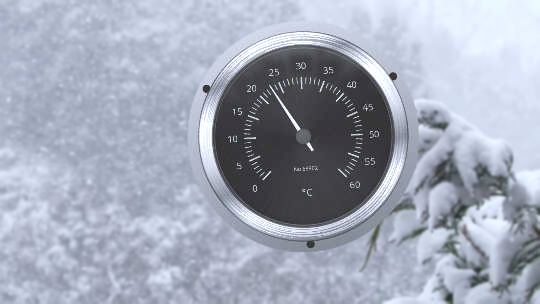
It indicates 23 °C
